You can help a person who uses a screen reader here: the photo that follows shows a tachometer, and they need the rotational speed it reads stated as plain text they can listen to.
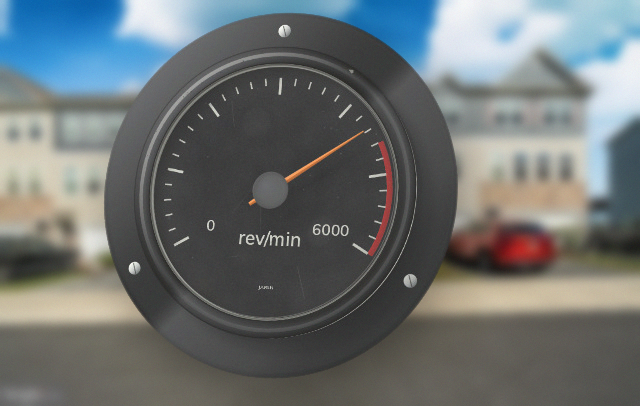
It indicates 4400 rpm
